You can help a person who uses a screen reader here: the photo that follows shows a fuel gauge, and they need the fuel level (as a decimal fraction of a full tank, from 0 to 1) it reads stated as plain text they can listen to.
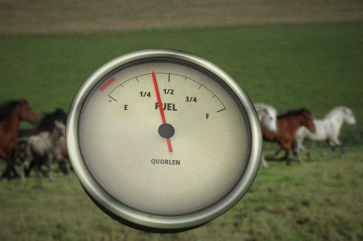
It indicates 0.375
